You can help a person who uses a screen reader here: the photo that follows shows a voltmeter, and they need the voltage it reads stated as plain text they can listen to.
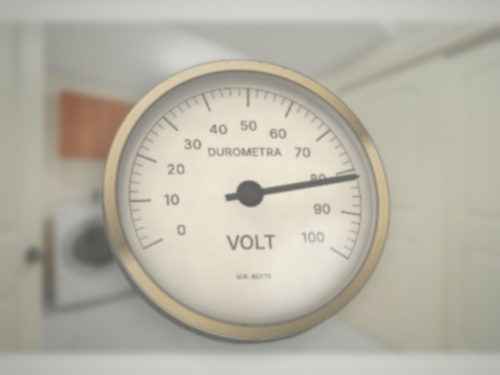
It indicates 82 V
